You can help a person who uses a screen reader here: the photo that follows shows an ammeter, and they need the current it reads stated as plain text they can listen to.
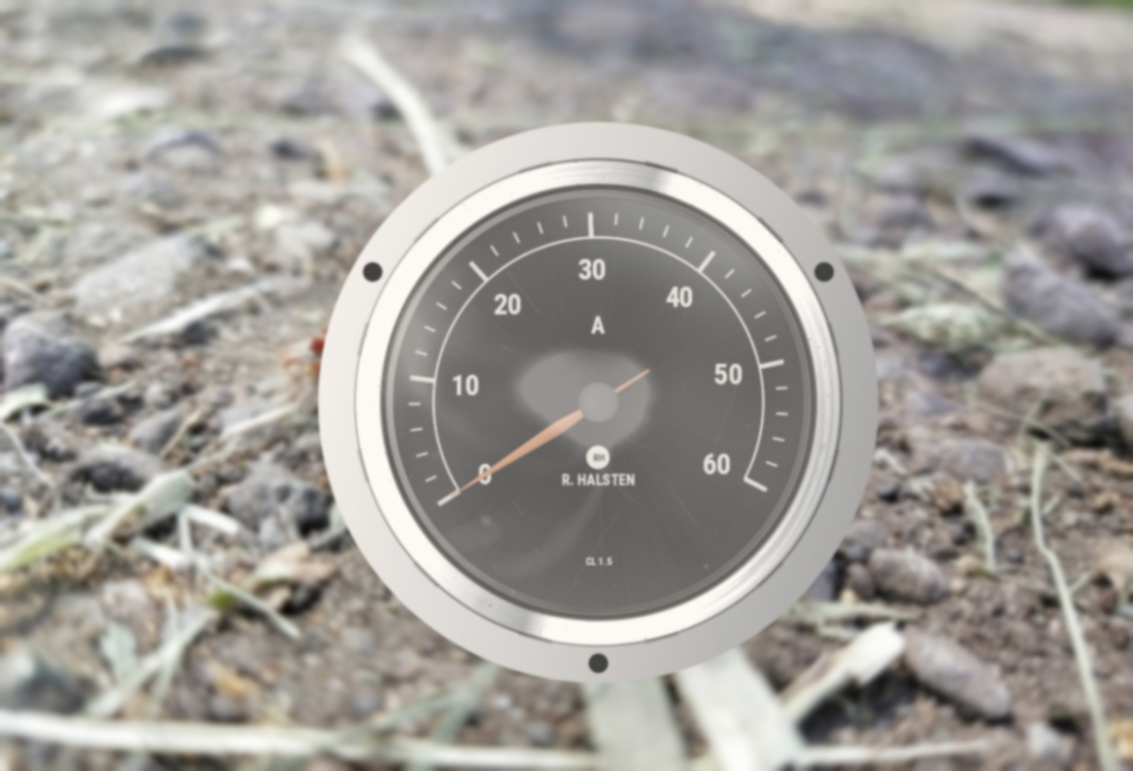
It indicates 0 A
